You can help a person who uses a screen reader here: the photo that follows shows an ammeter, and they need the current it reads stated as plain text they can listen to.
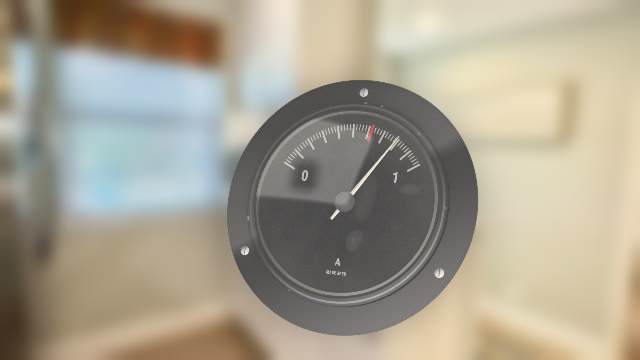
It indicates 0.8 A
